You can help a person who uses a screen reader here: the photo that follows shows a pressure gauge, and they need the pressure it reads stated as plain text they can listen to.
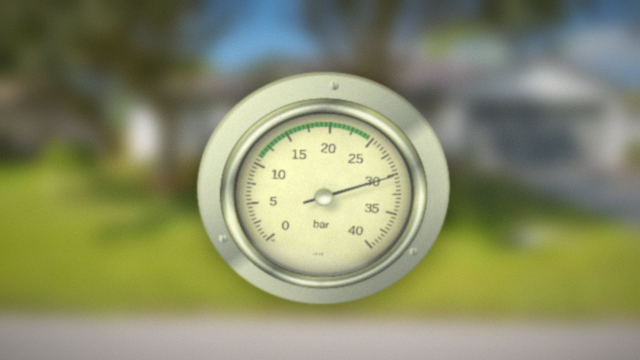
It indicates 30 bar
